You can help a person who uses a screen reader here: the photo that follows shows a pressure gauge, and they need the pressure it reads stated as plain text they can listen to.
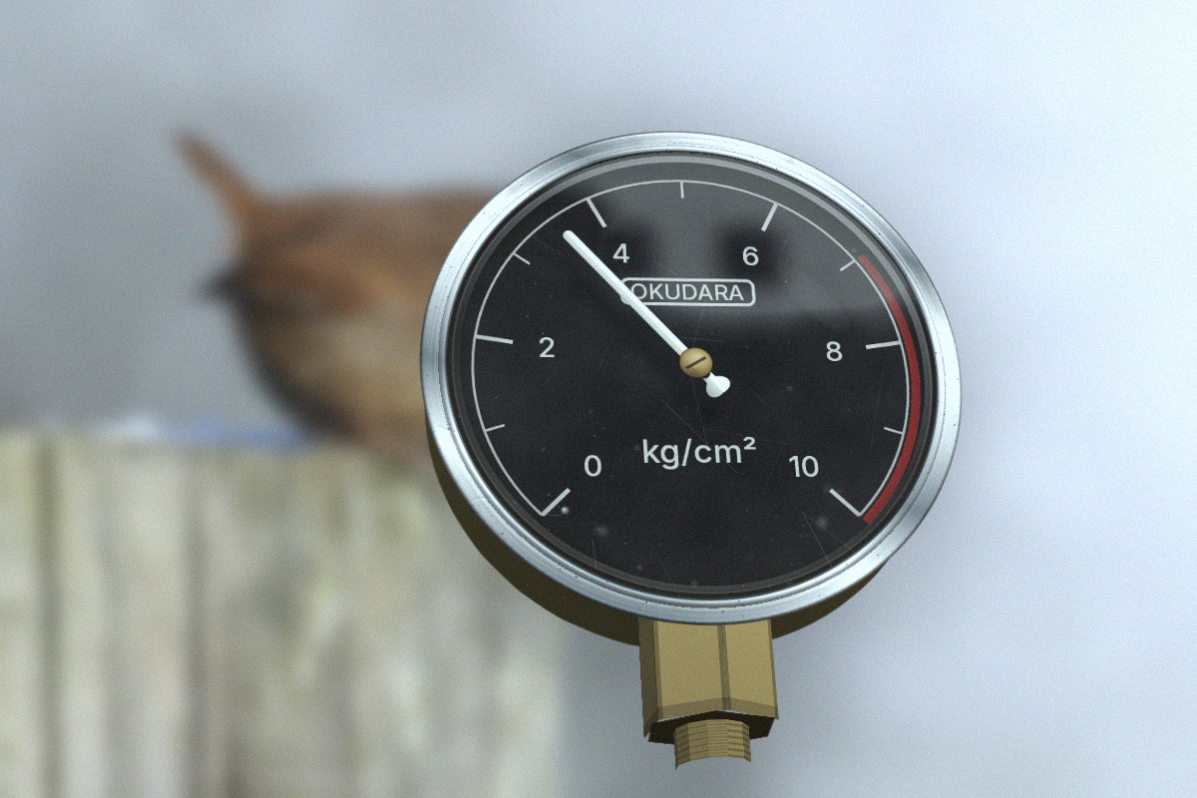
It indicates 3.5 kg/cm²
